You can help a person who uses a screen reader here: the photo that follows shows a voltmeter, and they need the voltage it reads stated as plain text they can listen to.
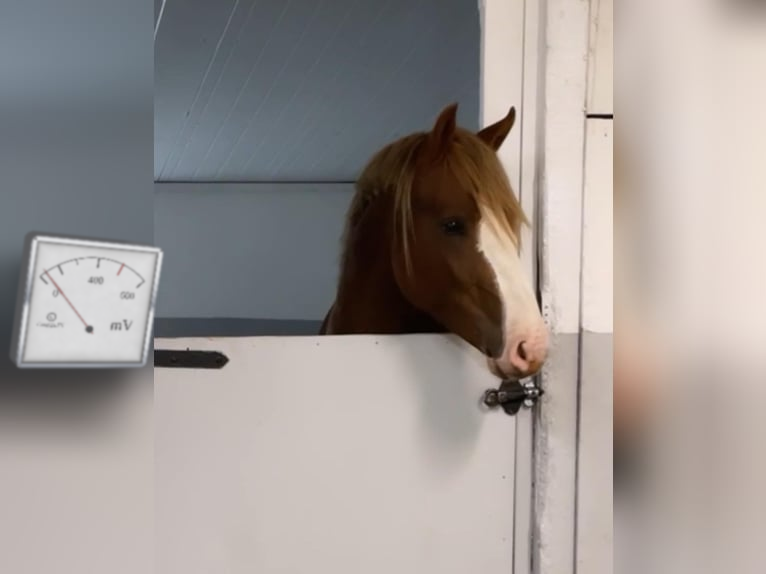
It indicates 100 mV
